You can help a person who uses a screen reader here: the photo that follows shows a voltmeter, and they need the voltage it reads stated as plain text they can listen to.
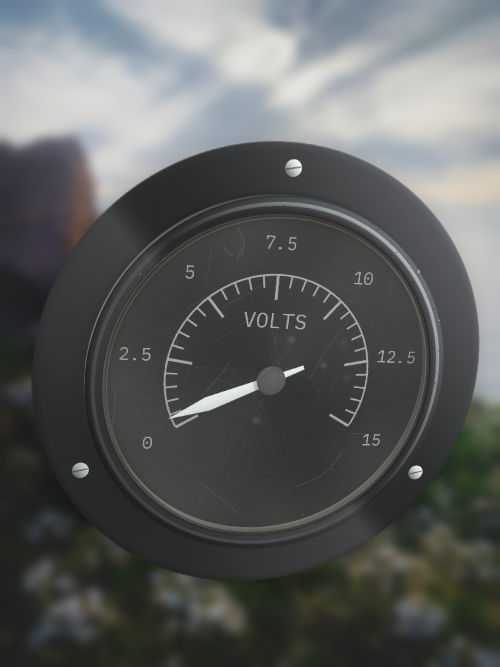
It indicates 0.5 V
